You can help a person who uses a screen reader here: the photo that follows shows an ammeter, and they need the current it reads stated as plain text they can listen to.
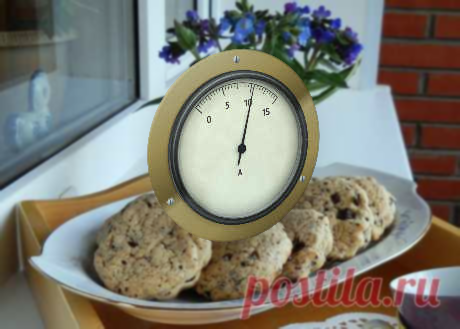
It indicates 10 A
